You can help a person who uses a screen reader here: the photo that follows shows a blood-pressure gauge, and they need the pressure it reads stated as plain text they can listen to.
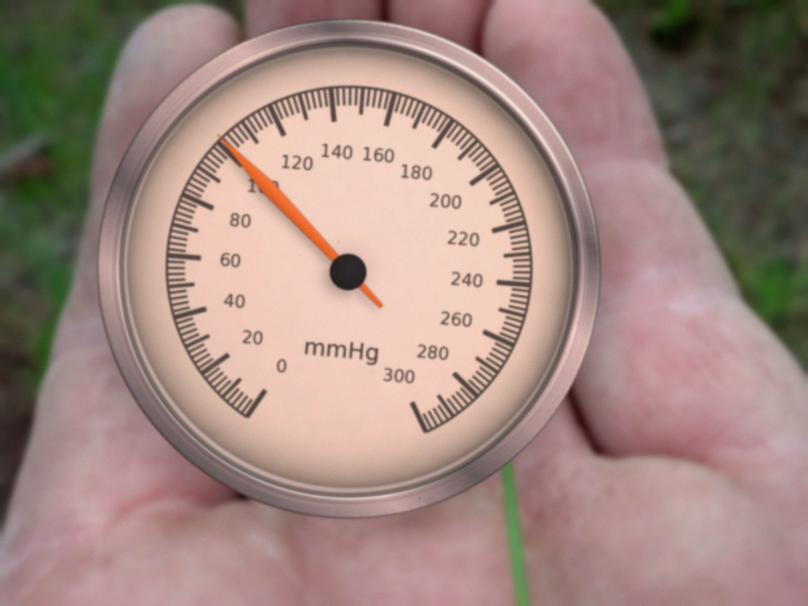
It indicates 102 mmHg
